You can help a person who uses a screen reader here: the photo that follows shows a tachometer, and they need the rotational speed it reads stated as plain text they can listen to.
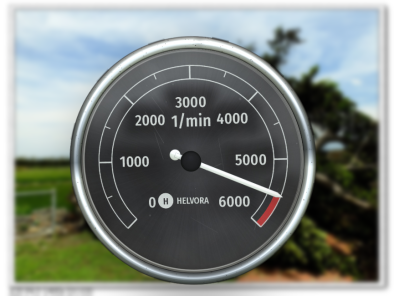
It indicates 5500 rpm
